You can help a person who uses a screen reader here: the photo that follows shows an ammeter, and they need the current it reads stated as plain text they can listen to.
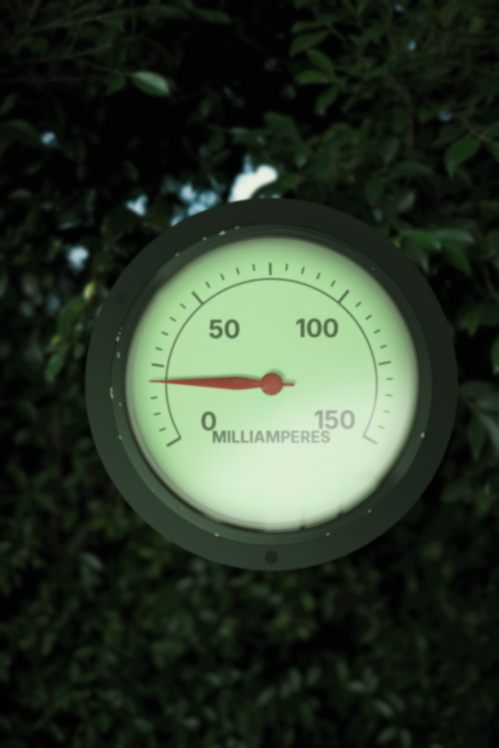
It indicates 20 mA
